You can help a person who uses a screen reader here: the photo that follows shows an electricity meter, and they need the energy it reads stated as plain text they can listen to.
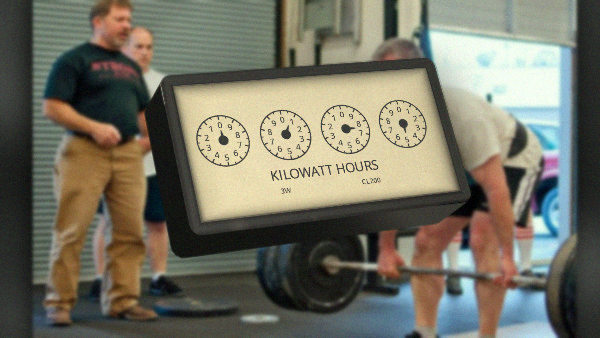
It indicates 75 kWh
